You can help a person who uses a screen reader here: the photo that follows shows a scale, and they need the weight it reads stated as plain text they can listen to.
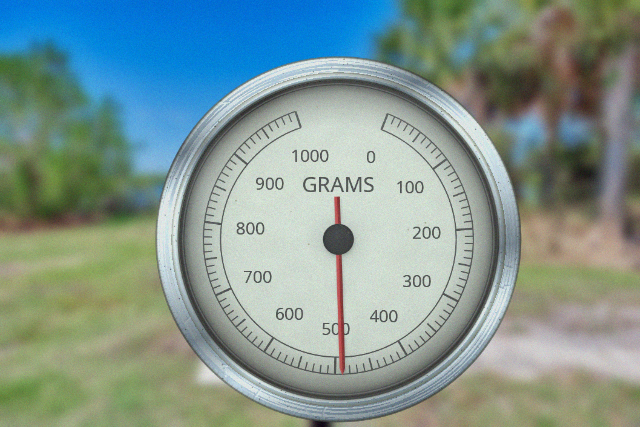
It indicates 490 g
